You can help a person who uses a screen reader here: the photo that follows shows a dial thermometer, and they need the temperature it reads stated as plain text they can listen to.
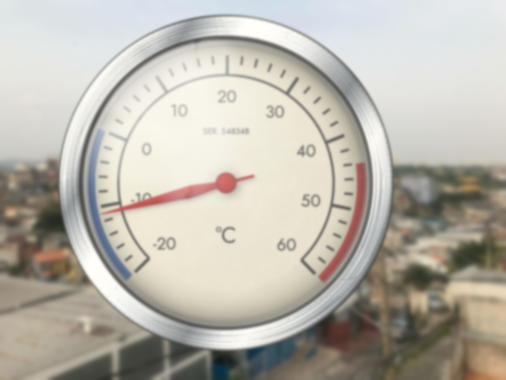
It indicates -11 °C
